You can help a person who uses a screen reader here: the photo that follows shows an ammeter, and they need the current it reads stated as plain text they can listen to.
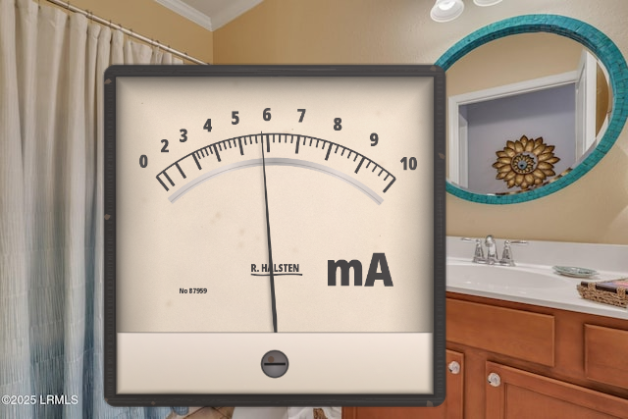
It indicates 5.8 mA
